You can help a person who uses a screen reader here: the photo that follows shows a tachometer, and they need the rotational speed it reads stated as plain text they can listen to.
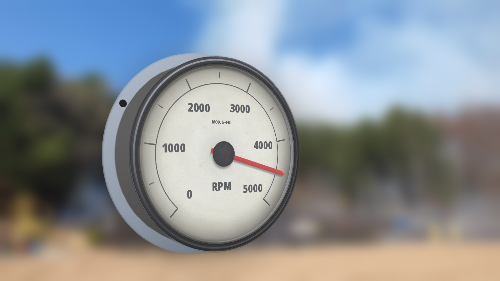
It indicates 4500 rpm
